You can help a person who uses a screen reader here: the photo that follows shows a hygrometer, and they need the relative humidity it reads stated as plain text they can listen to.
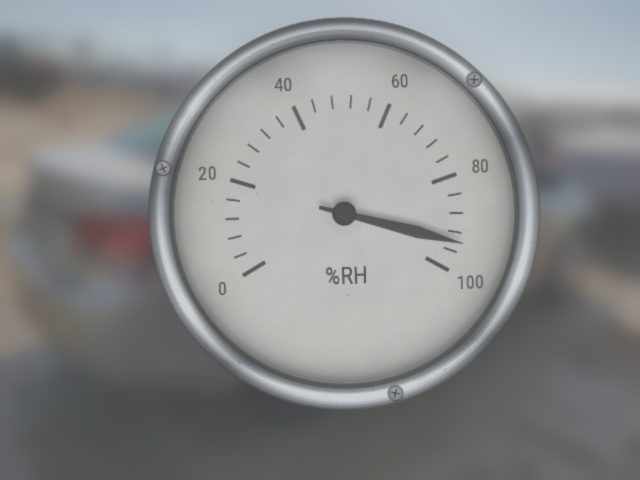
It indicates 94 %
